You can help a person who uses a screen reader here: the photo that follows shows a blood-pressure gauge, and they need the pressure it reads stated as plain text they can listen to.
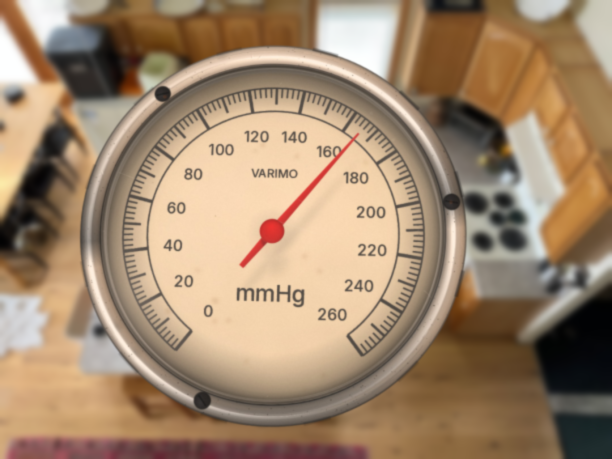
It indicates 166 mmHg
